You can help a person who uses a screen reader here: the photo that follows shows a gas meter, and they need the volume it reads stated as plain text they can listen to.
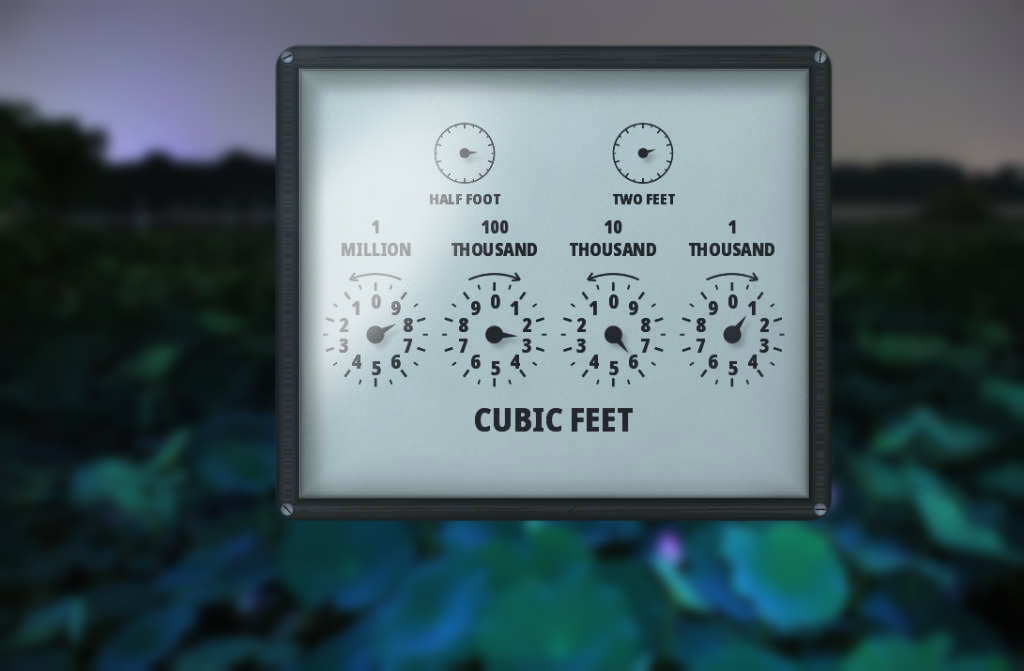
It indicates 826100 ft³
